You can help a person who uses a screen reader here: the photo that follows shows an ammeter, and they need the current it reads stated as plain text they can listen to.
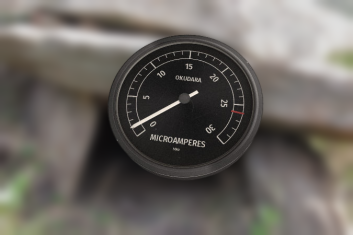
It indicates 1 µA
